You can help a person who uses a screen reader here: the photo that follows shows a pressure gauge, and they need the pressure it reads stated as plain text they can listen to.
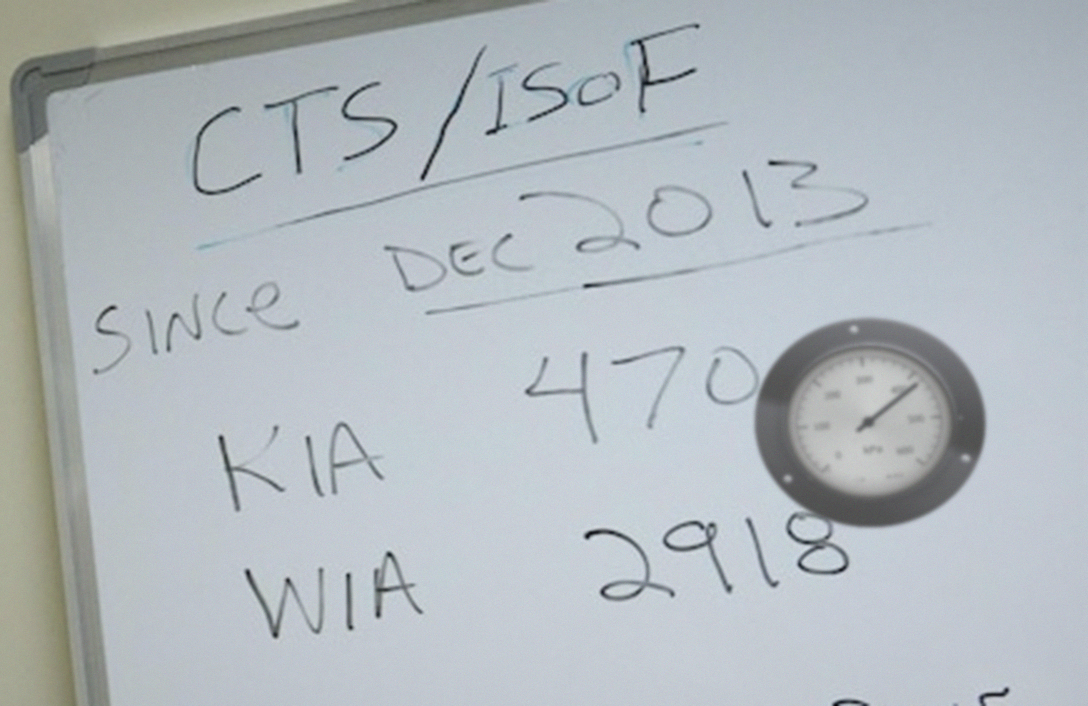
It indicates 420 kPa
